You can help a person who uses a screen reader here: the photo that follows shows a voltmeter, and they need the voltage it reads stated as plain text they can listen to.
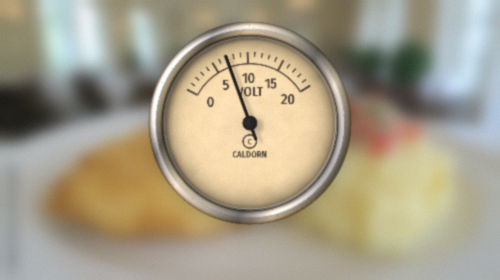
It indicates 7 V
